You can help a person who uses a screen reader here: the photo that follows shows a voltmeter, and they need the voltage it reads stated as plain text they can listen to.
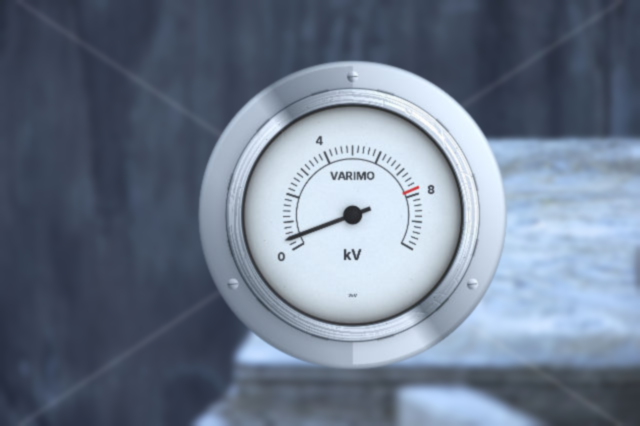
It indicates 0.4 kV
